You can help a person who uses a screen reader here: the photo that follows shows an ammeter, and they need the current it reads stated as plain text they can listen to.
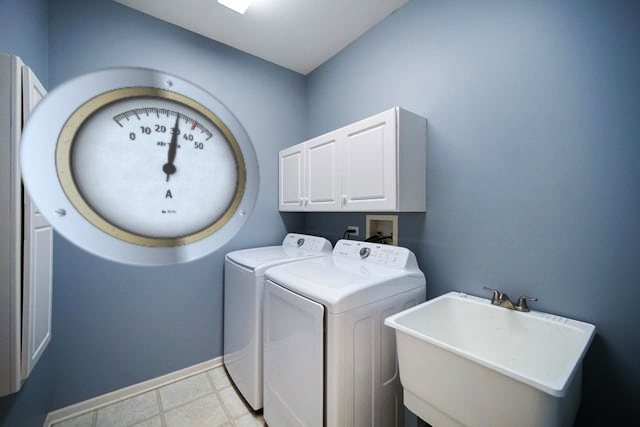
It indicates 30 A
